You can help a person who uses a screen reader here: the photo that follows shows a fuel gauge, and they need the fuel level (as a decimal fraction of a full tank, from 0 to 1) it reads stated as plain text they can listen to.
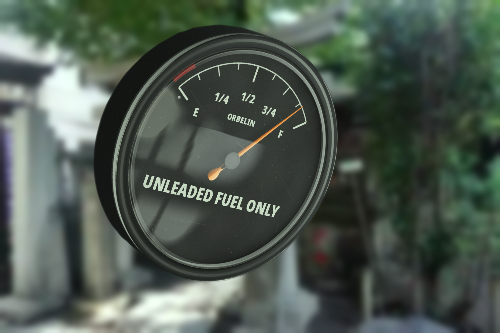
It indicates 0.875
